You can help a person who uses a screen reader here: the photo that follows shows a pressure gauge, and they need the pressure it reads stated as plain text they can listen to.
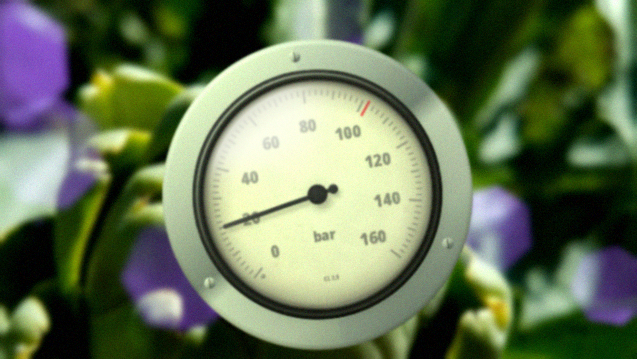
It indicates 20 bar
